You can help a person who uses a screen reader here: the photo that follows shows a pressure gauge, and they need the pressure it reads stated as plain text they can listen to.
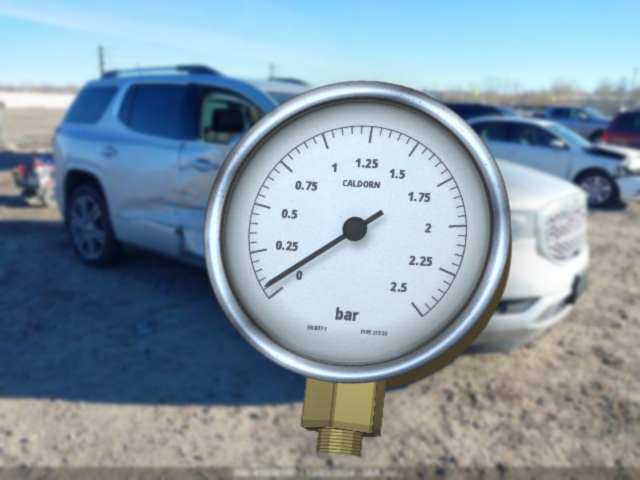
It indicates 0.05 bar
